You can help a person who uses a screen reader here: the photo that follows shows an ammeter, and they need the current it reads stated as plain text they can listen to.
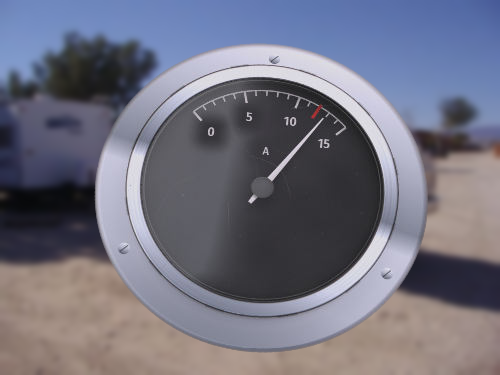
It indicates 13 A
